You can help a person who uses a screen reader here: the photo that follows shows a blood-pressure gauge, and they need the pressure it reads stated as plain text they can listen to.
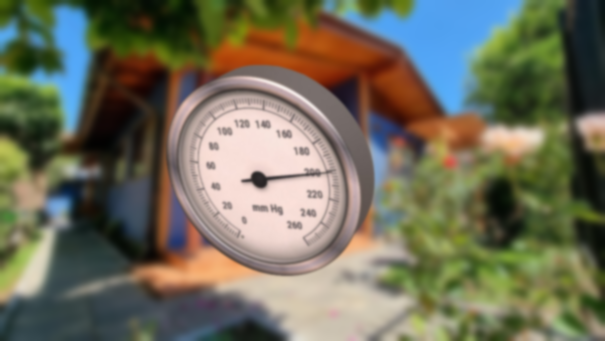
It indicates 200 mmHg
